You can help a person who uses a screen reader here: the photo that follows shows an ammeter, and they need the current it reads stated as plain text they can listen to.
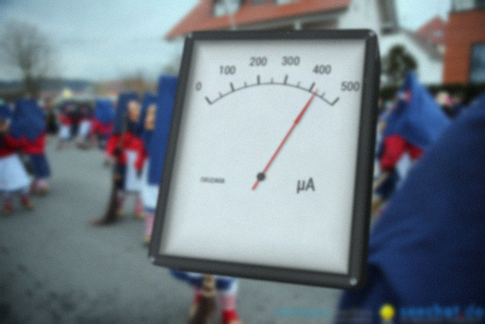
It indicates 425 µA
